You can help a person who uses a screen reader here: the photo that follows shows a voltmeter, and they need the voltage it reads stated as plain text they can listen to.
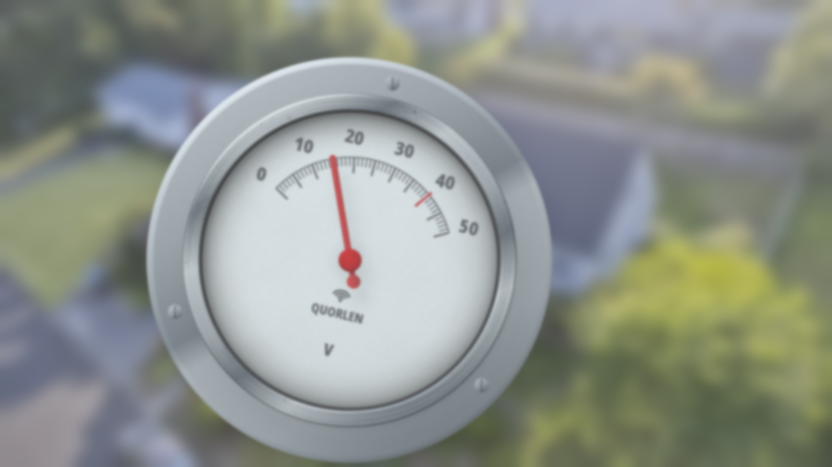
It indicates 15 V
